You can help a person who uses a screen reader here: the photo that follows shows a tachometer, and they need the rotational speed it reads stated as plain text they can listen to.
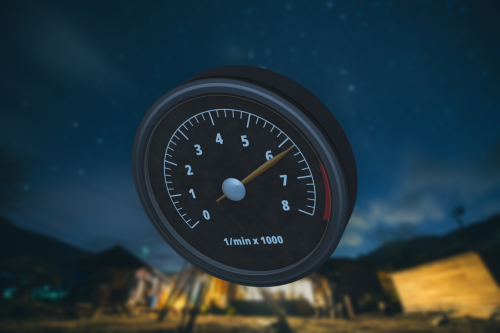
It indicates 6200 rpm
